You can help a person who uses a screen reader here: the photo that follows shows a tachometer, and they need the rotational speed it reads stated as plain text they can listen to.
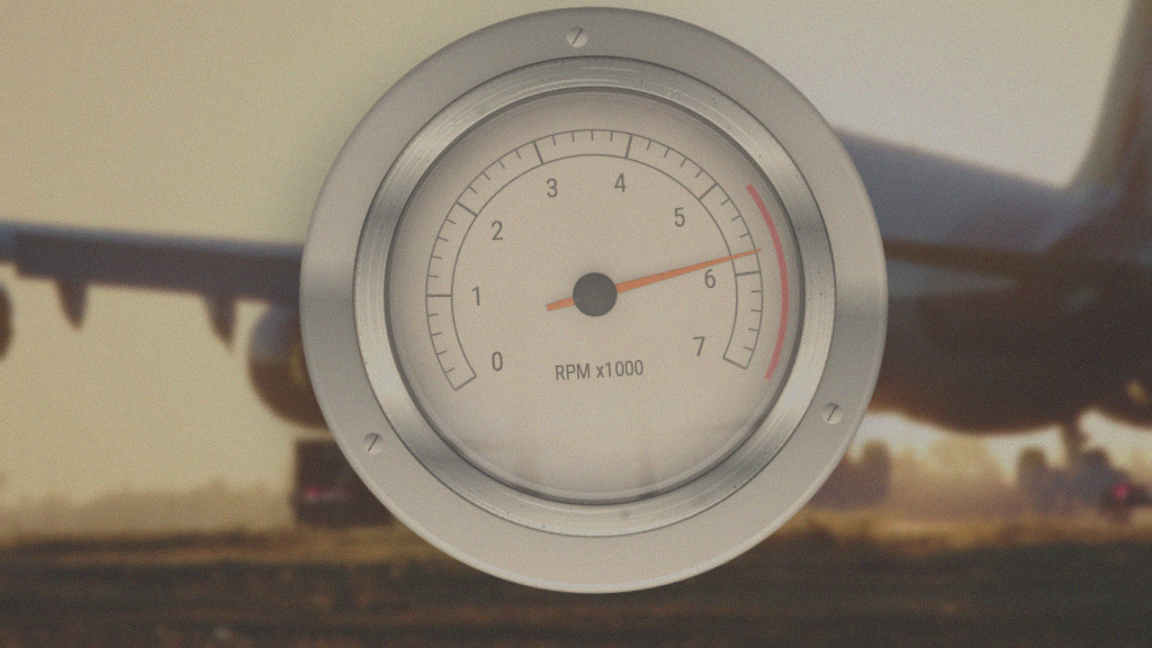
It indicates 5800 rpm
